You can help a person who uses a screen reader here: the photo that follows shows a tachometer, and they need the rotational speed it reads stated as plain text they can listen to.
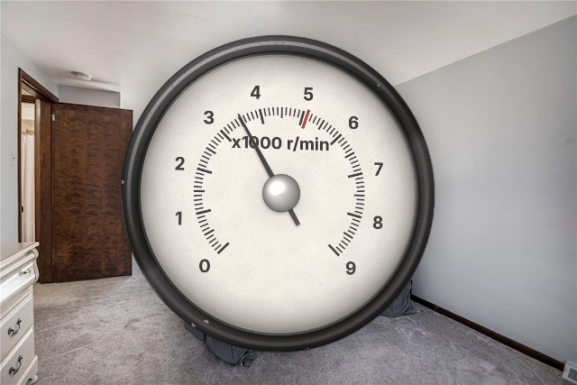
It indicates 3500 rpm
